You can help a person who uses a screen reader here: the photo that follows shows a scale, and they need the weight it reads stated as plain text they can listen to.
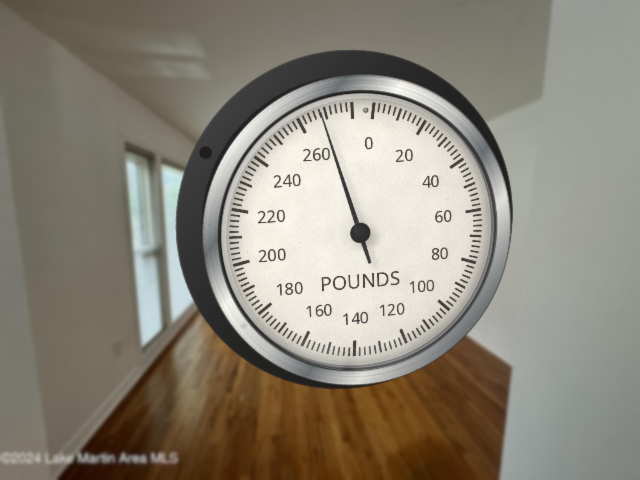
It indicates 268 lb
